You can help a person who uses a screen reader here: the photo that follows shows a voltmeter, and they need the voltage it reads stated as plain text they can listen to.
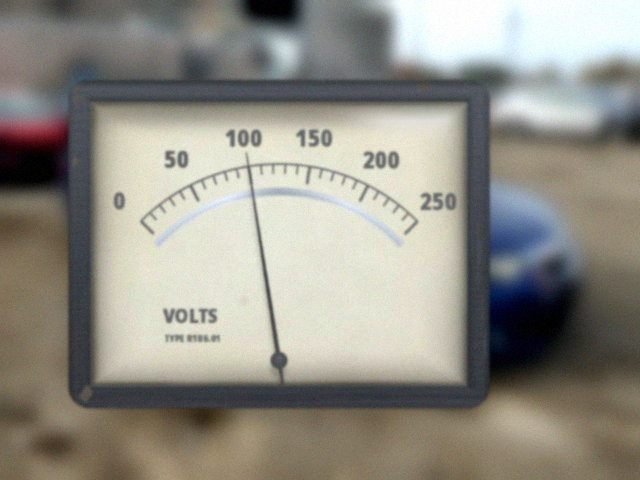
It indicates 100 V
